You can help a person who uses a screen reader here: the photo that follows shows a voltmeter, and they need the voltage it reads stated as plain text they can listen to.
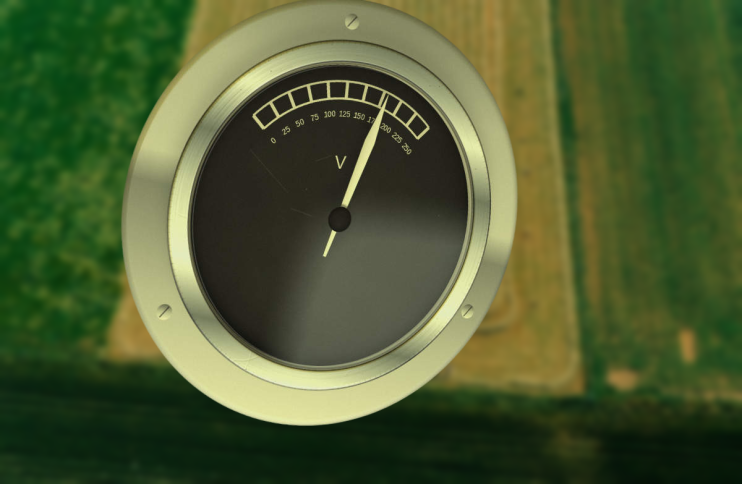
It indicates 175 V
